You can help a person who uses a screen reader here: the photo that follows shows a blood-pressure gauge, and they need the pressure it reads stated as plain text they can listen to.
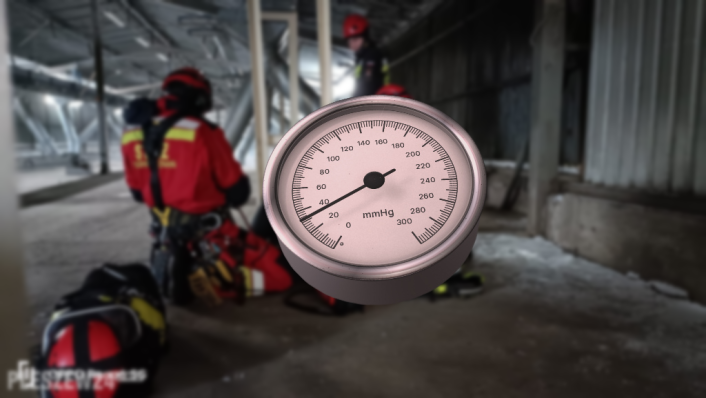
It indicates 30 mmHg
